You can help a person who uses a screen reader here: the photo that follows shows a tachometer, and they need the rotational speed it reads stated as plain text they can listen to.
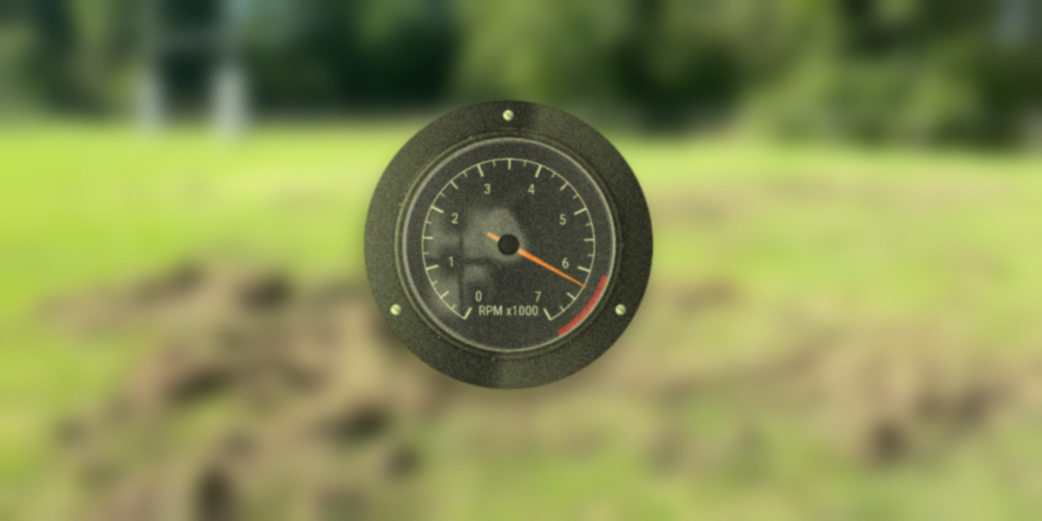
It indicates 6250 rpm
